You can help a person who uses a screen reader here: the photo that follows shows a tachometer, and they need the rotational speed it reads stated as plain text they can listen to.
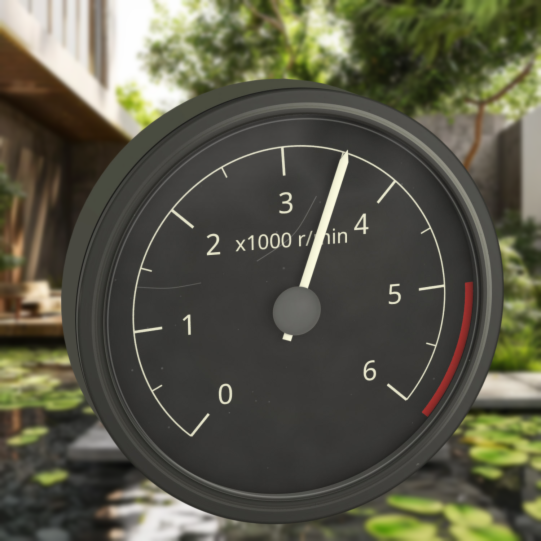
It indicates 3500 rpm
